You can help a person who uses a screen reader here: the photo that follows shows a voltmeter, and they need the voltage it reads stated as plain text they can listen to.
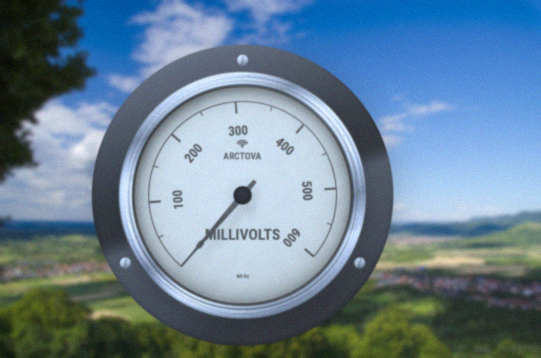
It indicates 0 mV
